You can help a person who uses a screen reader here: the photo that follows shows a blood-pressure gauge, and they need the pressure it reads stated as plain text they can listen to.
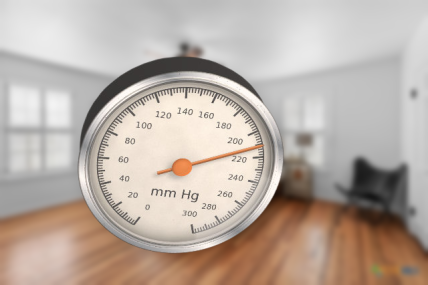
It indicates 210 mmHg
